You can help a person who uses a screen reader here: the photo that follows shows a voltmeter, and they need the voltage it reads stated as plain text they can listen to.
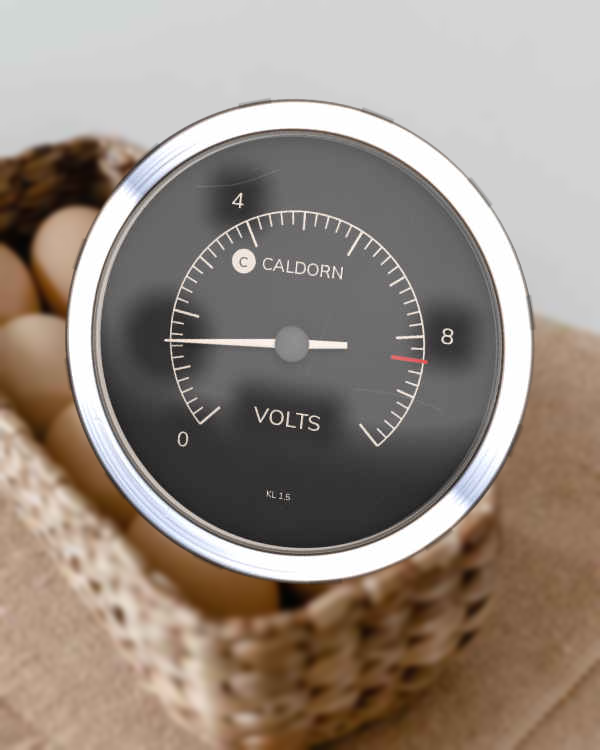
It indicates 1.5 V
